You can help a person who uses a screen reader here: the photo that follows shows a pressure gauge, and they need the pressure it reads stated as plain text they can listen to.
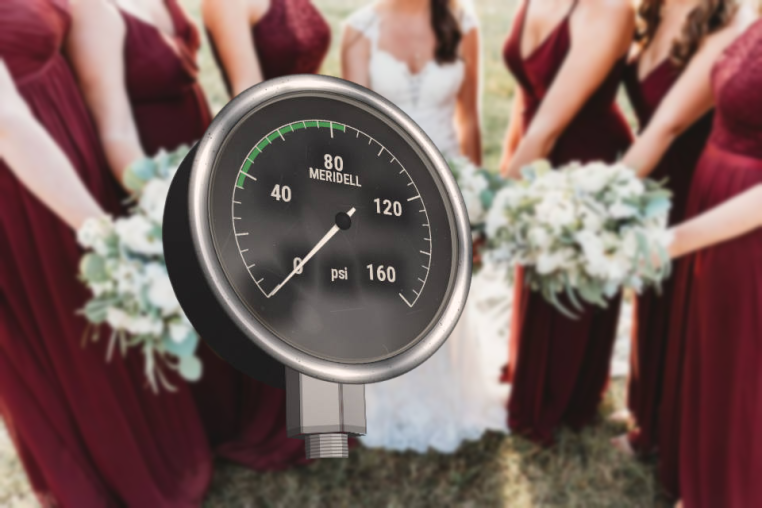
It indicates 0 psi
